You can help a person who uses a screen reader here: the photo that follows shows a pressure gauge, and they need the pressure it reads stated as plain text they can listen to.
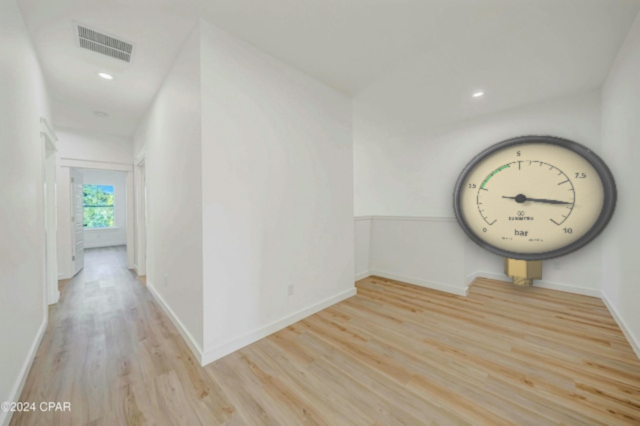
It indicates 8.75 bar
